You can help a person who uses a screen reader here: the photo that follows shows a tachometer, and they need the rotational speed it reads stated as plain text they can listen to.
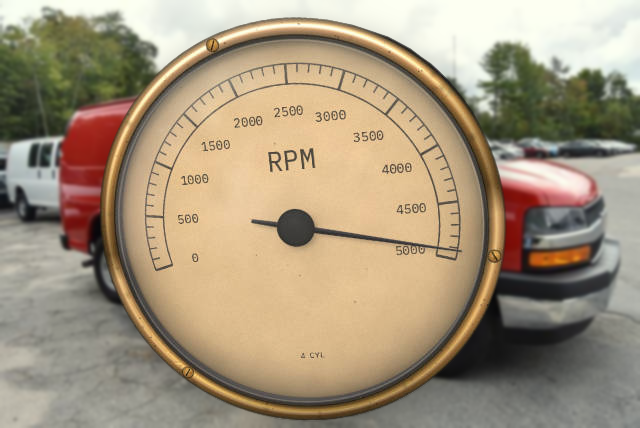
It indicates 4900 rpm
